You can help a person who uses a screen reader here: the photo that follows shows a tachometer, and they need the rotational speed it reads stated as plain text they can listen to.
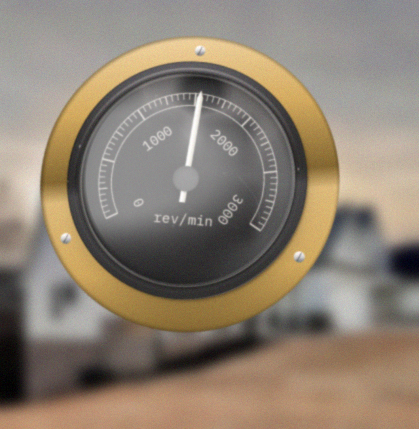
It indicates 1550 rpm
